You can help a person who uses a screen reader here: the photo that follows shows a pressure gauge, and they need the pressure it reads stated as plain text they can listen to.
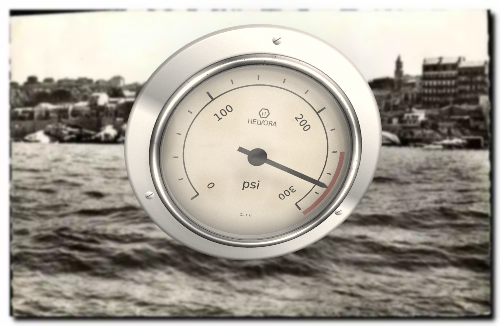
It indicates 270 psi
